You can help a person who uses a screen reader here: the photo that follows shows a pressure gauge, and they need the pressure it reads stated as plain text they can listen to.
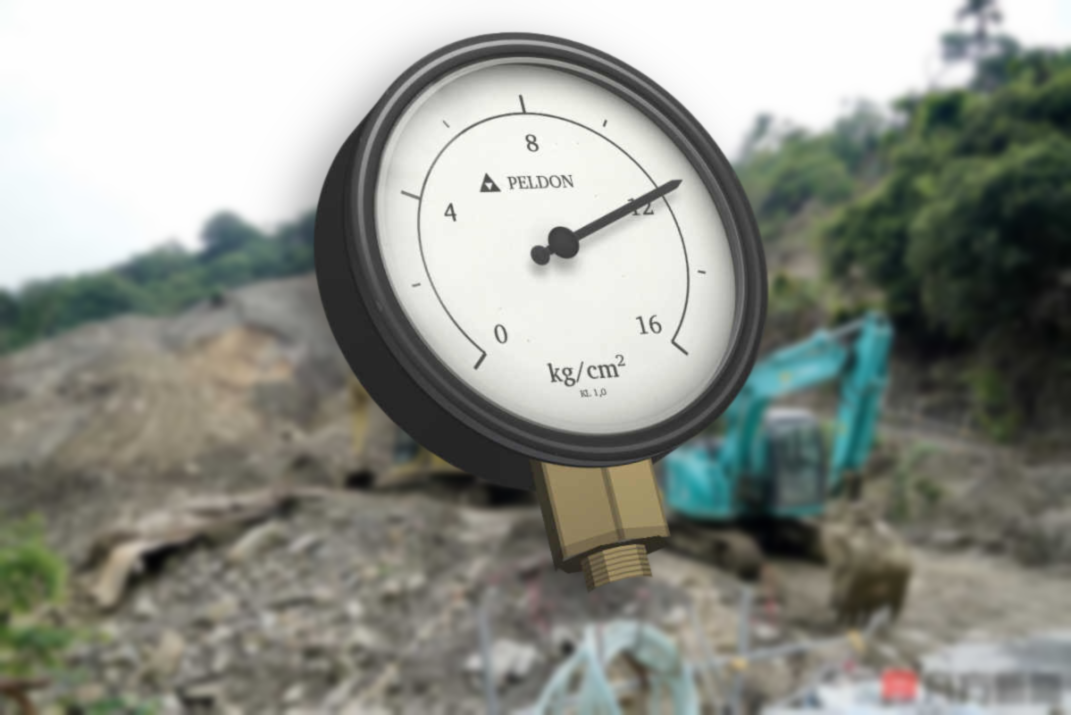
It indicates 12 kg/cm²
